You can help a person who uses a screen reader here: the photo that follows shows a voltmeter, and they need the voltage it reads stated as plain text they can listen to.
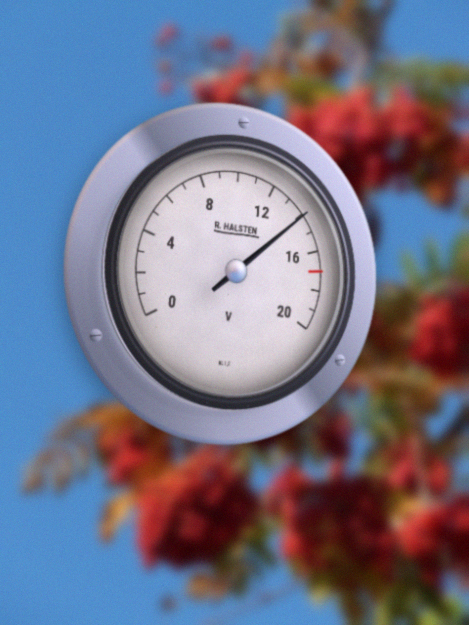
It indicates 14 V
